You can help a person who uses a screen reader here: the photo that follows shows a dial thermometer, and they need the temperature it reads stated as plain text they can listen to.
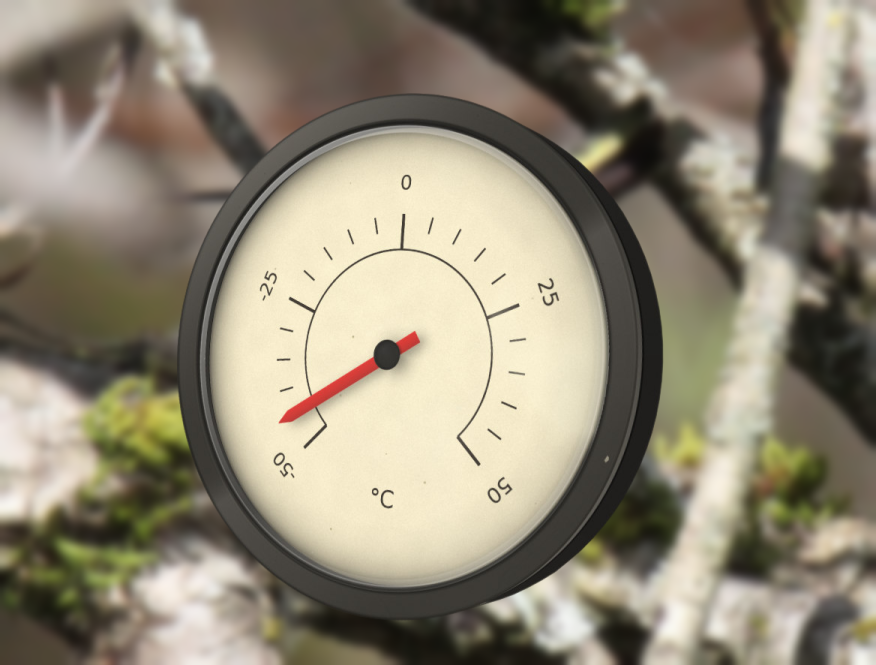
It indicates -45 °C
